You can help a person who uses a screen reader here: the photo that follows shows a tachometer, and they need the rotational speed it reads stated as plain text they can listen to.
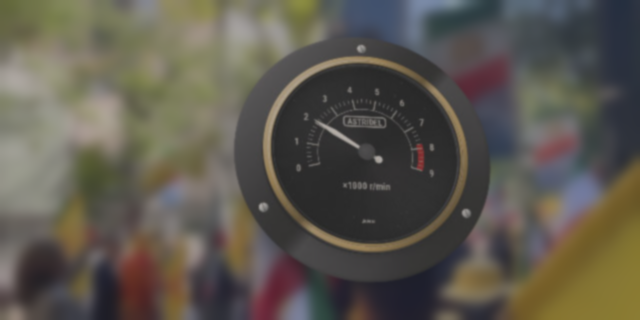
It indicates 2000 rpm
